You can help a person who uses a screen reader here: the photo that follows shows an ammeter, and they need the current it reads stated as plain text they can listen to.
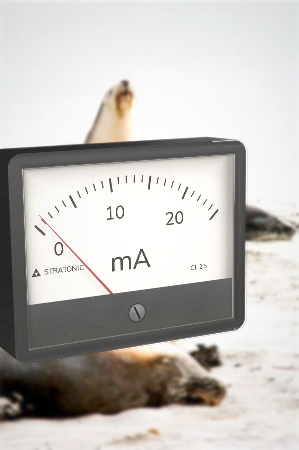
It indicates 1 mA
